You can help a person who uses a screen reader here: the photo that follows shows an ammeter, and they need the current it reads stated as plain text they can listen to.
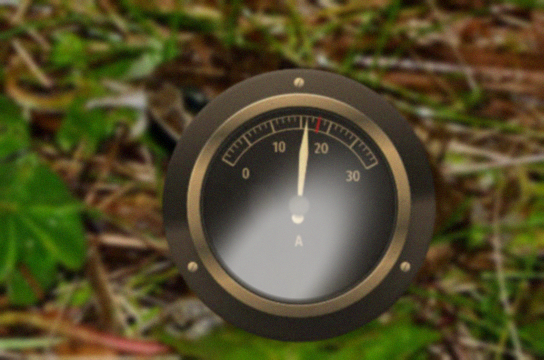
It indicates 16 A
